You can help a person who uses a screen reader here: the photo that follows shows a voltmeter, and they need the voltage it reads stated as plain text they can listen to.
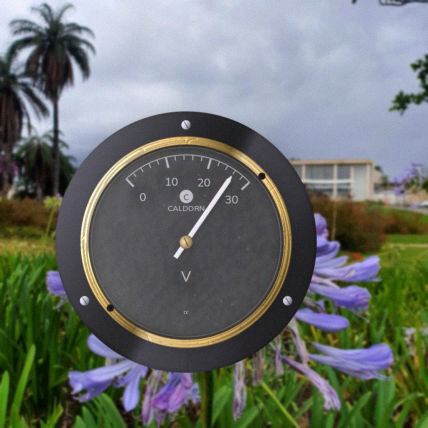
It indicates 26 V
